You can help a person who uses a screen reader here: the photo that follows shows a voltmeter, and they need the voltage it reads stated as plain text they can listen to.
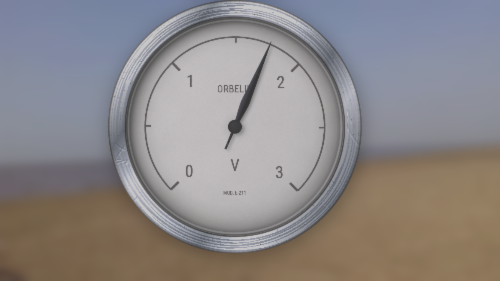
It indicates 1.75 V
